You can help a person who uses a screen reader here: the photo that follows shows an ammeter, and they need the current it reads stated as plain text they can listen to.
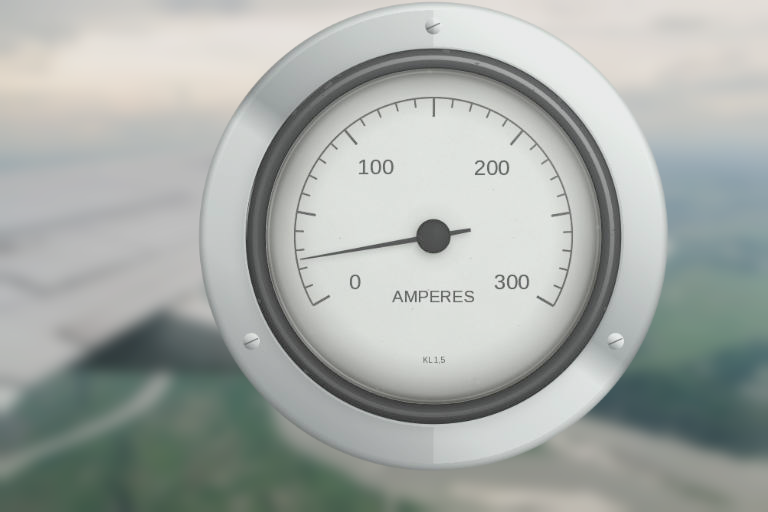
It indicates 25 A
